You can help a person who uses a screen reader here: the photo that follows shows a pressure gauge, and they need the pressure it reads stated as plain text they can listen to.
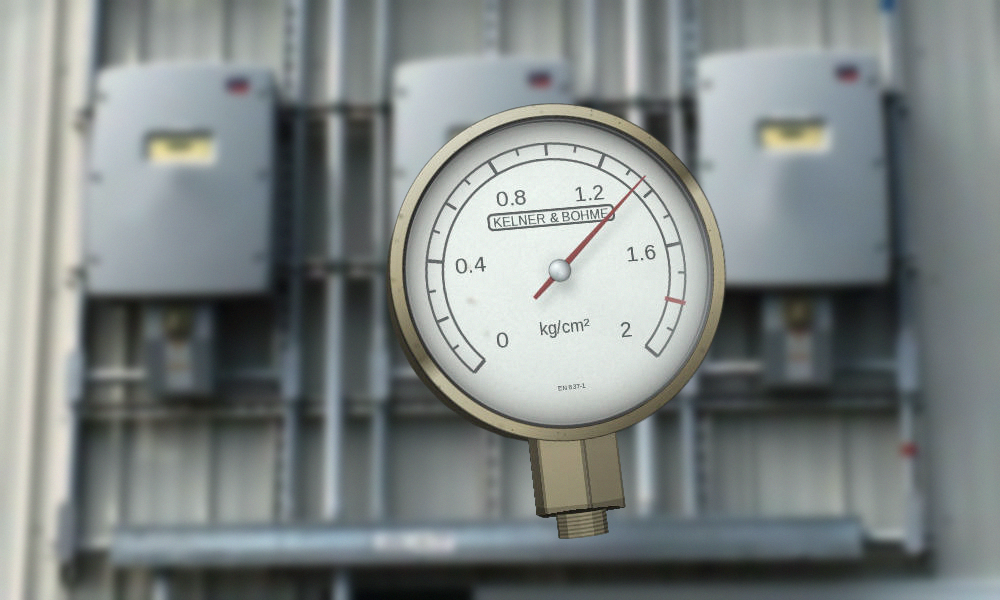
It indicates 1.35 kg/cm²
